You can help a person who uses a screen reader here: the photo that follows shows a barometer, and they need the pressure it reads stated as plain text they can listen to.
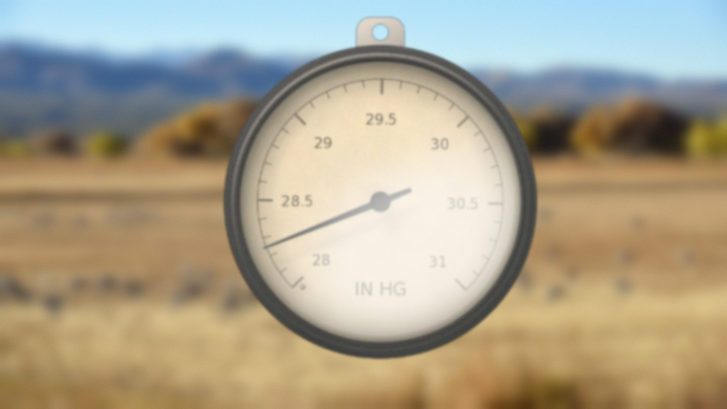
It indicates 28.25 inHg
